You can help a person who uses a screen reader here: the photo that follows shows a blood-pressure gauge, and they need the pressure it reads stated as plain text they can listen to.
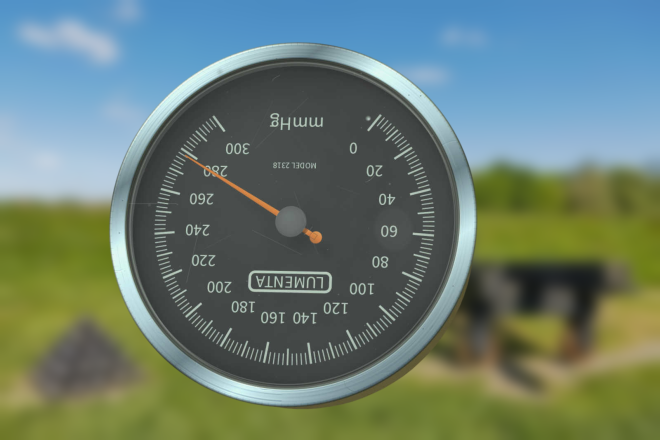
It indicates 278 mmHg
